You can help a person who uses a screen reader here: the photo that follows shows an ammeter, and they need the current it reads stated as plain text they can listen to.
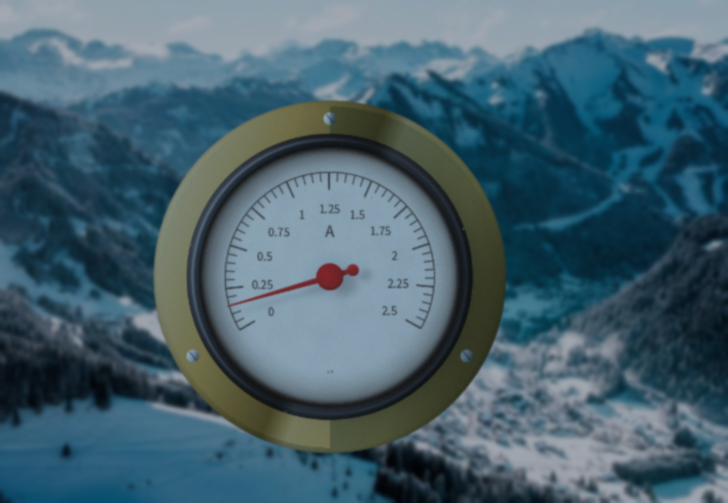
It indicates 0.15 A
